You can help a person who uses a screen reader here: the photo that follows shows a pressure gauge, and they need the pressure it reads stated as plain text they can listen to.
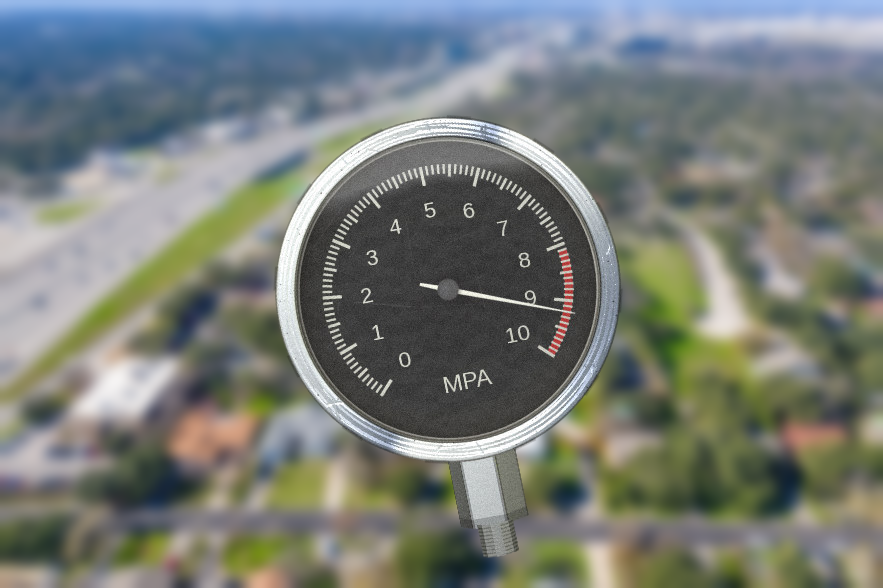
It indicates 9.2 MPa
